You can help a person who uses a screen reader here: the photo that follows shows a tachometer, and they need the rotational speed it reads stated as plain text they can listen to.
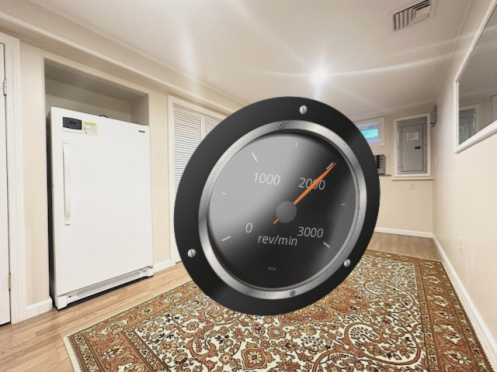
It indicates 2000 rpm
